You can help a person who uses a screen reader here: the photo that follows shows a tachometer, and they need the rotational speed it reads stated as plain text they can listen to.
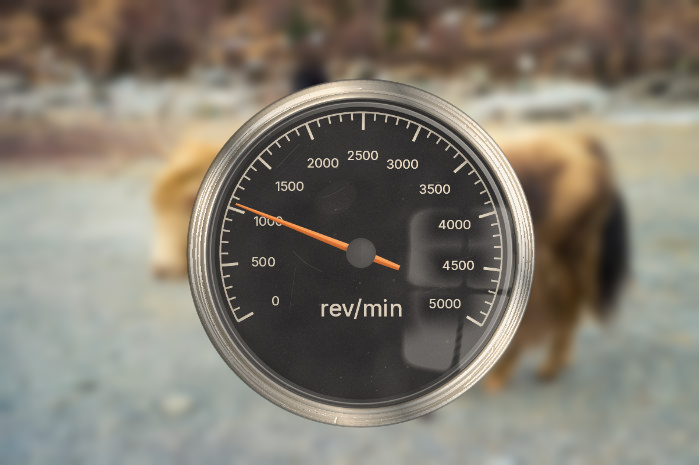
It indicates 1050 rpm
